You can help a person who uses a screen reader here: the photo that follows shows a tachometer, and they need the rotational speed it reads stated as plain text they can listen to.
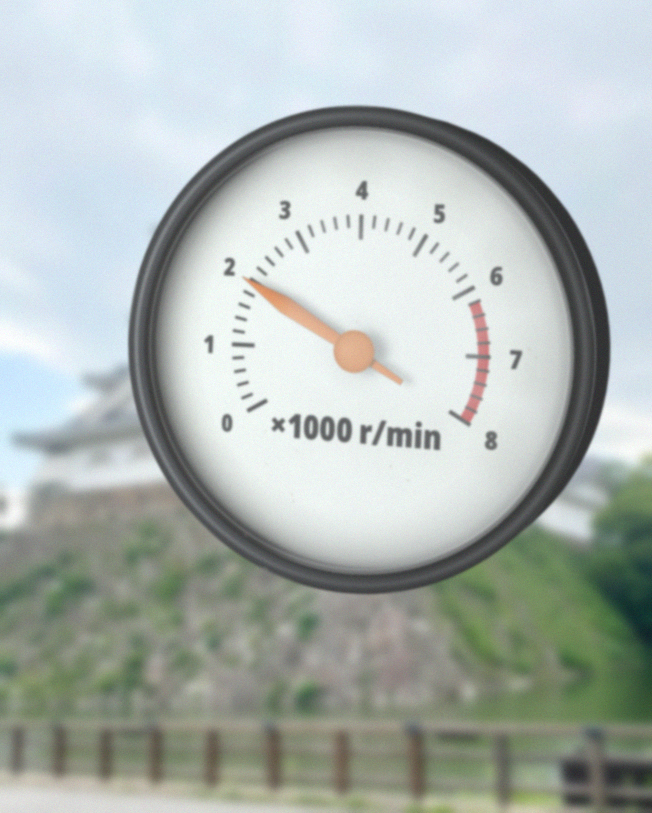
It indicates 2000 rpm
